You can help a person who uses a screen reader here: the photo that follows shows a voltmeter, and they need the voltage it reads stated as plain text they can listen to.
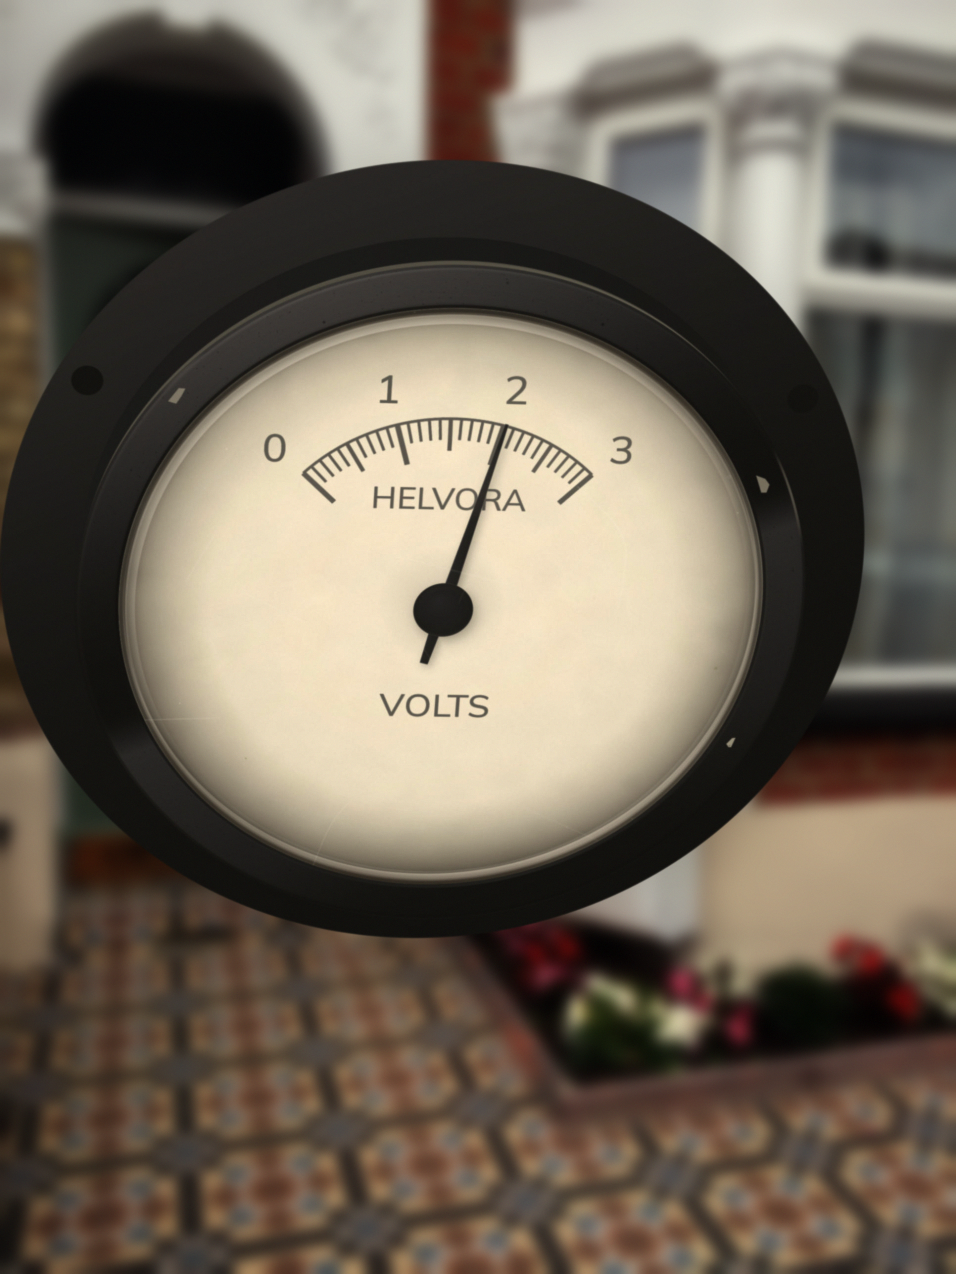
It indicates 2 V
